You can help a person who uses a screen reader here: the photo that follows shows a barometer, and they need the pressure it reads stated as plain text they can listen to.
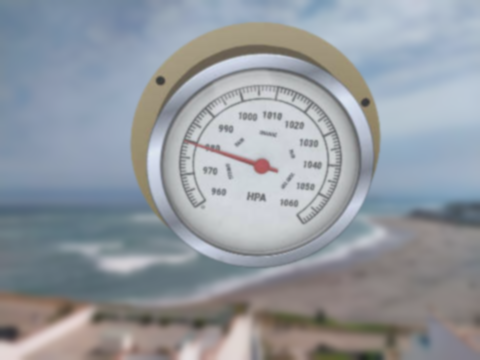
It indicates 980 hPa
